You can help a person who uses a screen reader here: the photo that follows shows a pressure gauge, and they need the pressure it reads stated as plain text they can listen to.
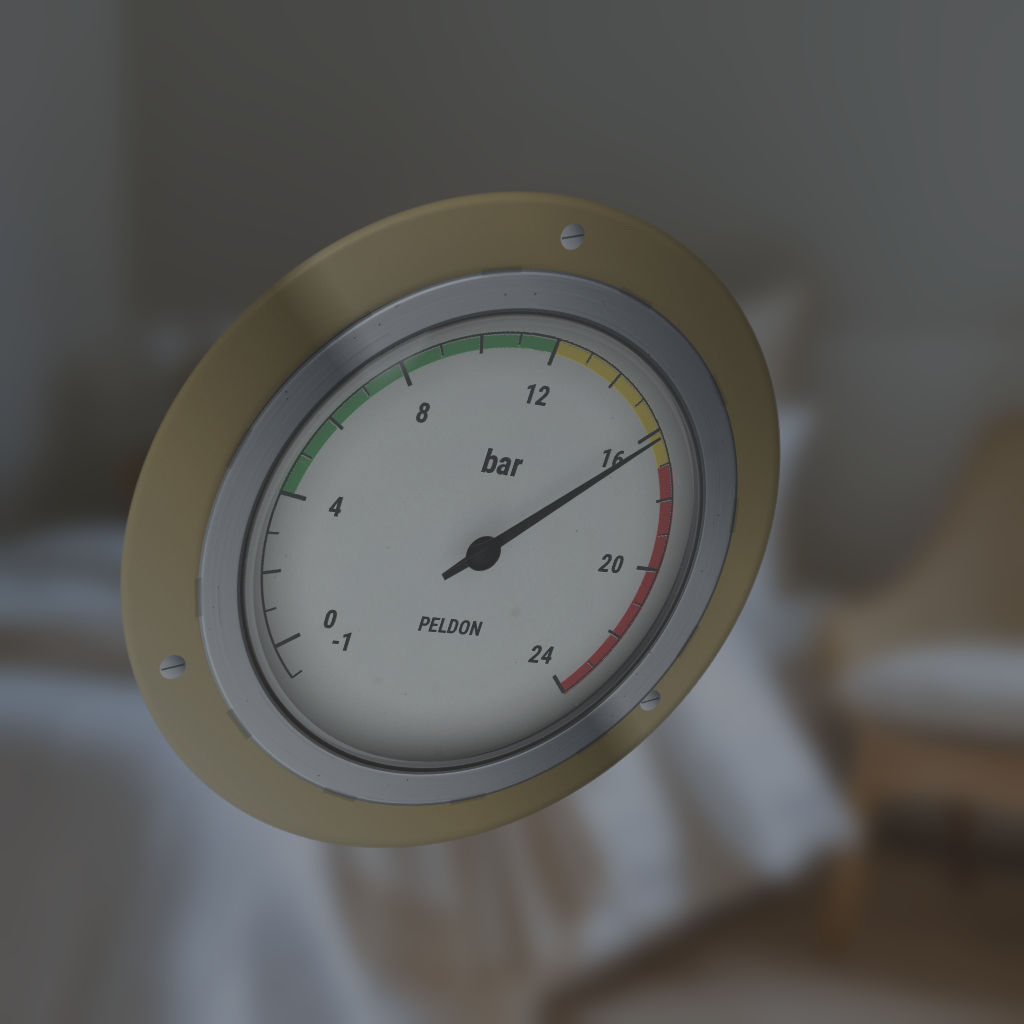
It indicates 16 bar
